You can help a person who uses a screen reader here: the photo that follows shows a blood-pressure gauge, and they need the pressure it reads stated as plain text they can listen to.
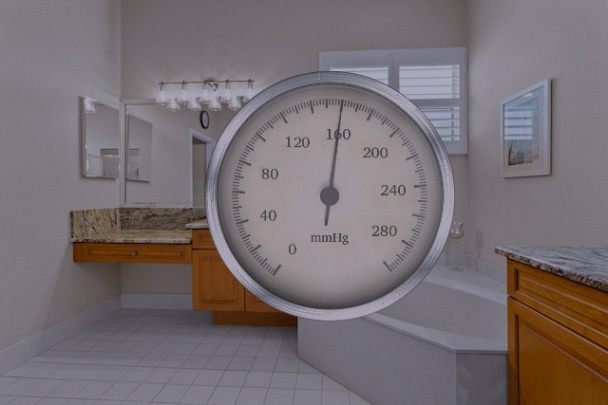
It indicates 160 mmHg
